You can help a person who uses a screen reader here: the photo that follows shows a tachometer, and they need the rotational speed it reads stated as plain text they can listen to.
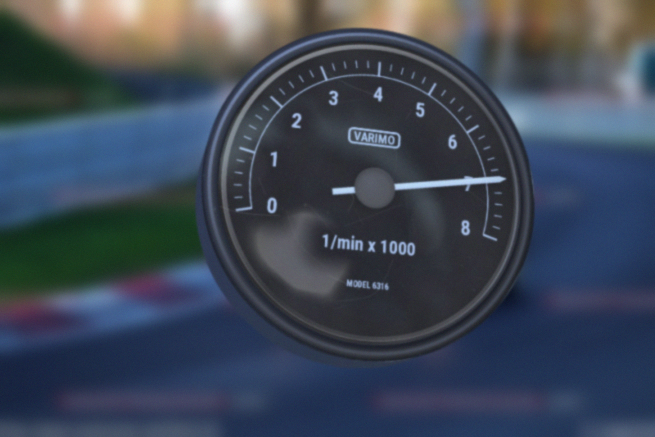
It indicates 7000 rpm
